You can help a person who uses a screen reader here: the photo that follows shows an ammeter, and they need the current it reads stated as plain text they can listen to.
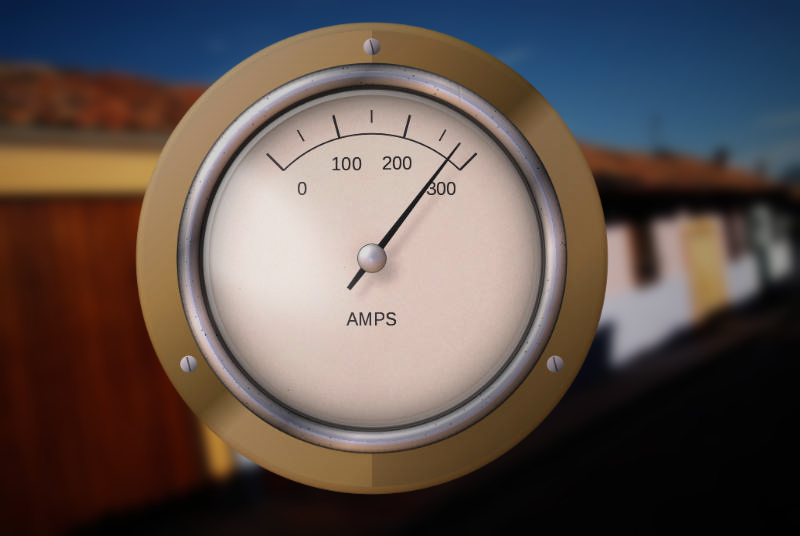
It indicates 275 A
